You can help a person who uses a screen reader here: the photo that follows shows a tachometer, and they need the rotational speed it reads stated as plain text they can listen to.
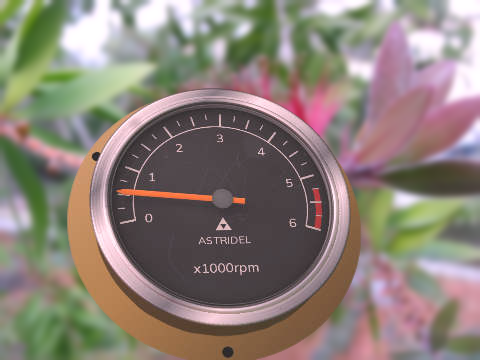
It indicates 500 rpm
